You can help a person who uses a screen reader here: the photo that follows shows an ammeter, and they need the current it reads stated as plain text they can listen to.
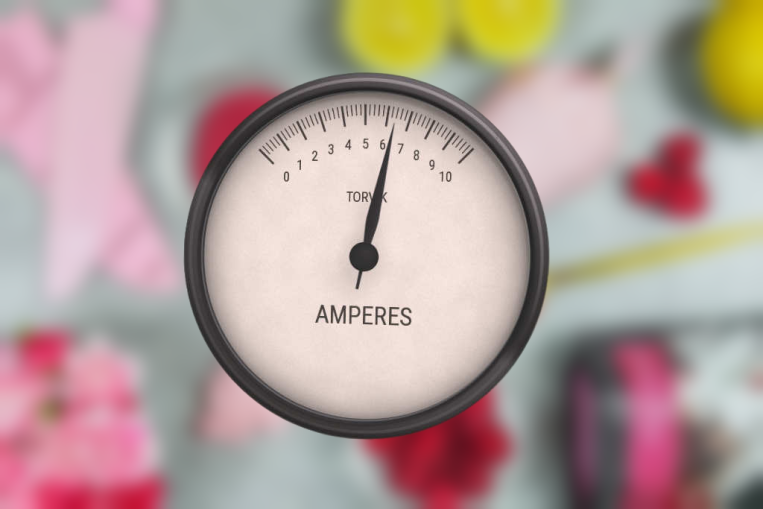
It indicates 6.4 A
